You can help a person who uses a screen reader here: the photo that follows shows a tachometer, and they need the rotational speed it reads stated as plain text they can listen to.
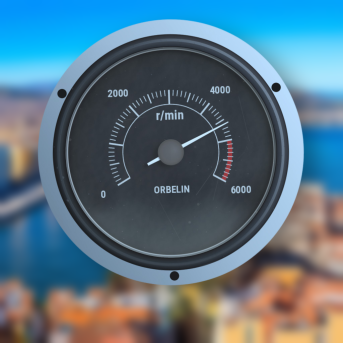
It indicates 4600 rpm
